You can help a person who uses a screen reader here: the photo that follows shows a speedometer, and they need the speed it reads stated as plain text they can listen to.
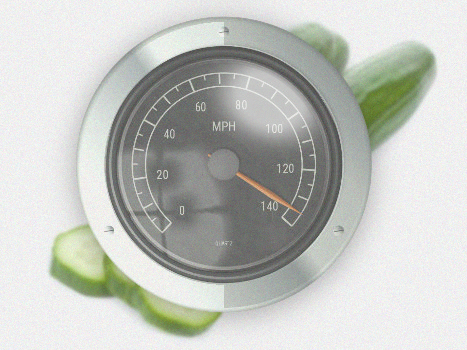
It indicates 135 mph
